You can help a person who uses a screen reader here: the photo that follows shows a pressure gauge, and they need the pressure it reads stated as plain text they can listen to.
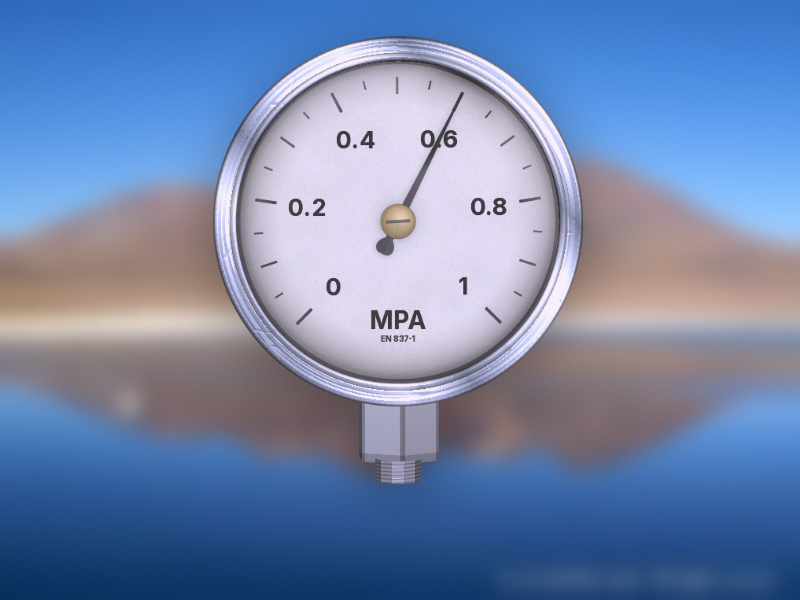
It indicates 0.6 MPa
